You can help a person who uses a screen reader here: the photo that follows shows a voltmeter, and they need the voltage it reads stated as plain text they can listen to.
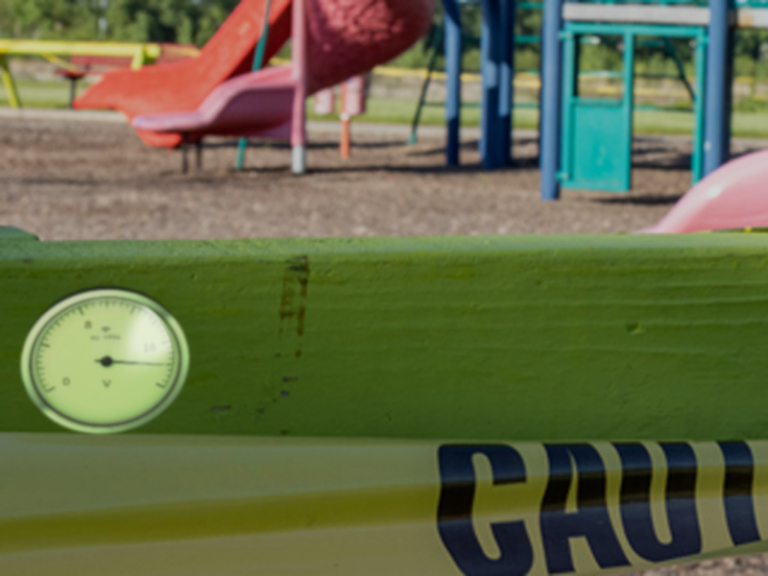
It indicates 18 V
